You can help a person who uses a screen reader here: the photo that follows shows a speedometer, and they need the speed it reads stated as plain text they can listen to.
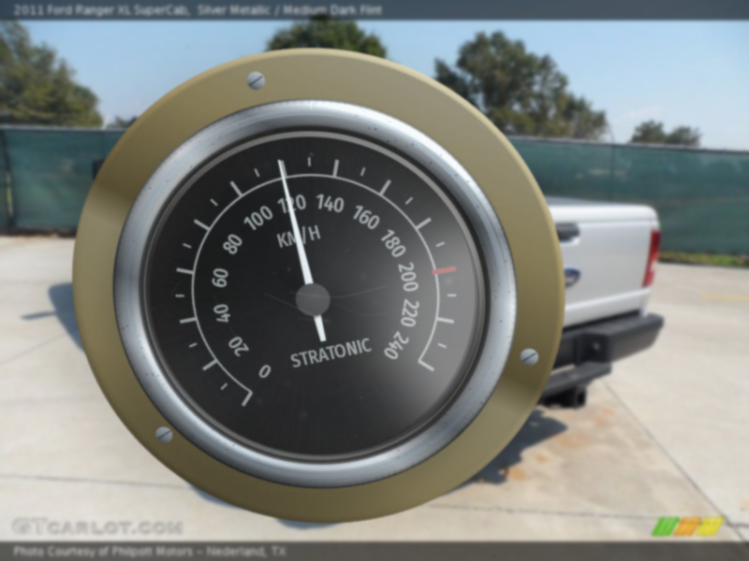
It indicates 120 km/h
